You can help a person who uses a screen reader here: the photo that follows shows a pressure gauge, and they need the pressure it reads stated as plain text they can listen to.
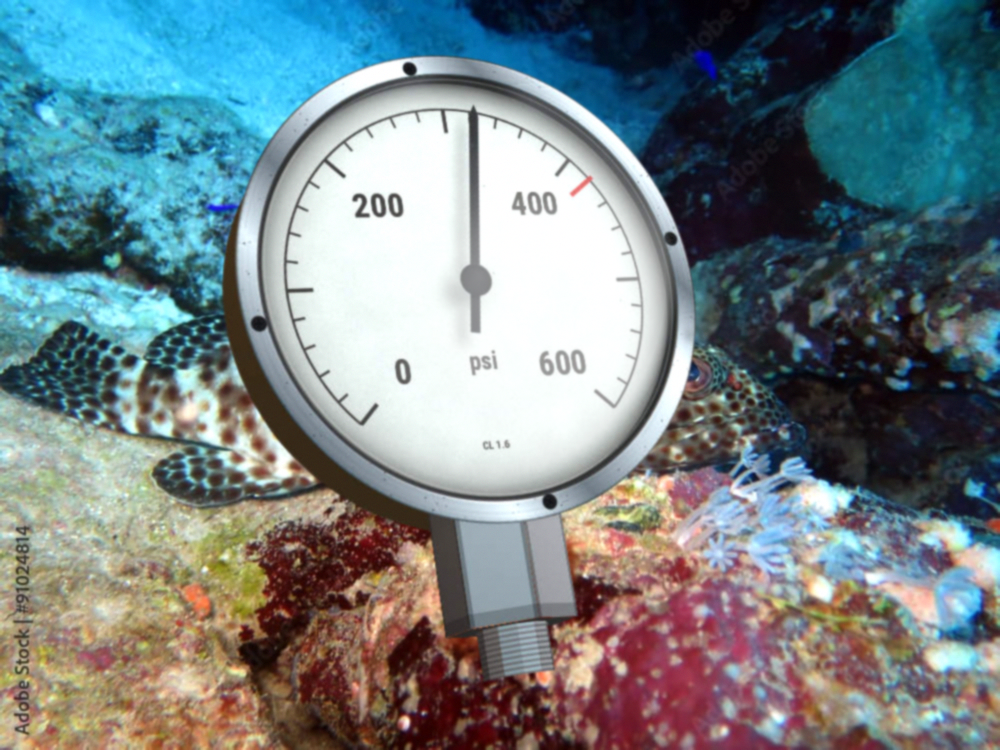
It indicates 320 psi
